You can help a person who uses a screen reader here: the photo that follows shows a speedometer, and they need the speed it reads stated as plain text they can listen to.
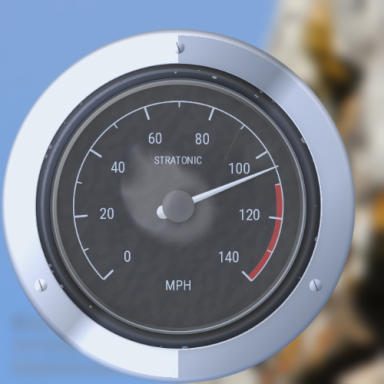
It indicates 105 mph
